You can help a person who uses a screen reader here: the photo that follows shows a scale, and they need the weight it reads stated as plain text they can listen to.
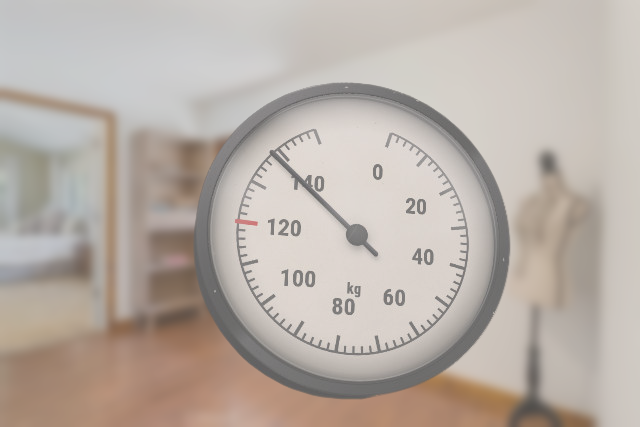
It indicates 138 kg
